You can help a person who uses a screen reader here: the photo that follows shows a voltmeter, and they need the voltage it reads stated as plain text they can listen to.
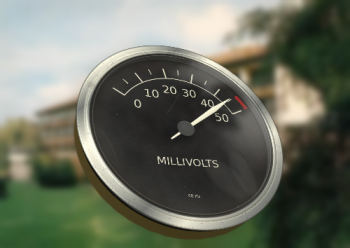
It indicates 45 mV
